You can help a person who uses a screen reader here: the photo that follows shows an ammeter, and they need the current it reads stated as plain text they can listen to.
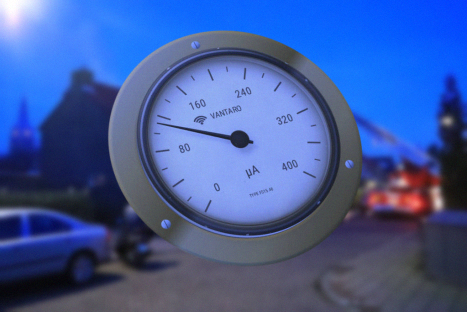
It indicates 110 µA
